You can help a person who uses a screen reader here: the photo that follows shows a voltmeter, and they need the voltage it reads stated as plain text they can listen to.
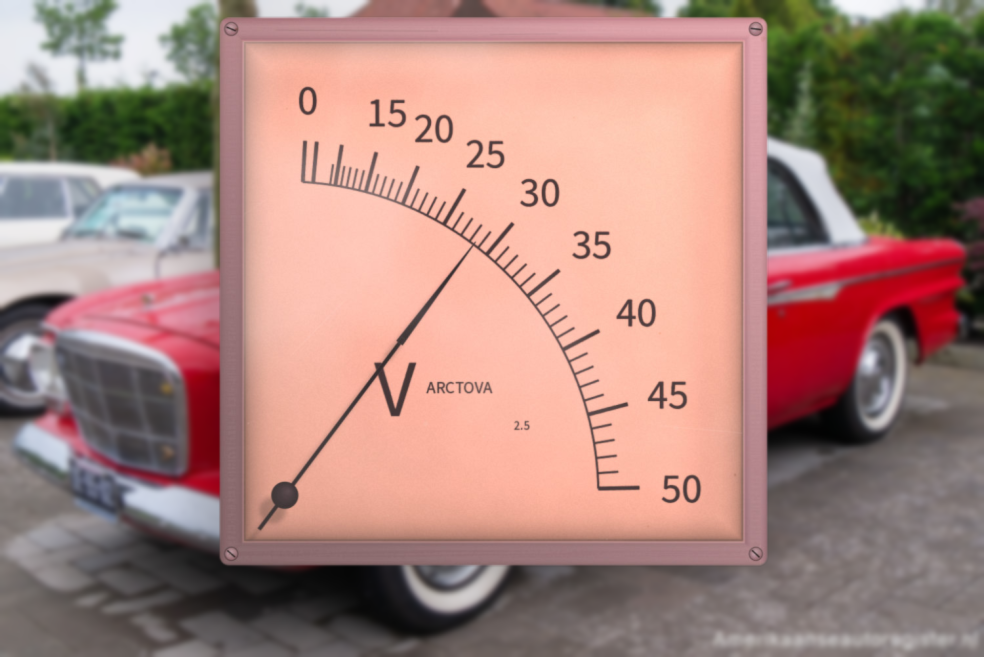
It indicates 28.5 V
